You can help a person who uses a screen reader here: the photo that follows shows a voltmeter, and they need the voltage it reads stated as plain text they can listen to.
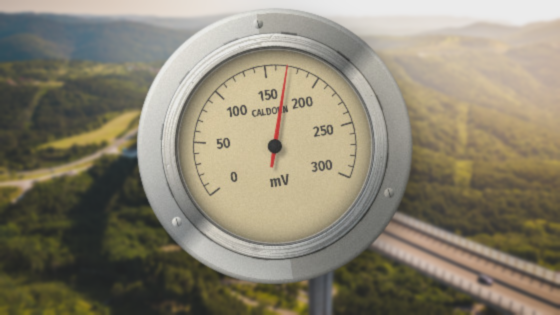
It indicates 170 mV
